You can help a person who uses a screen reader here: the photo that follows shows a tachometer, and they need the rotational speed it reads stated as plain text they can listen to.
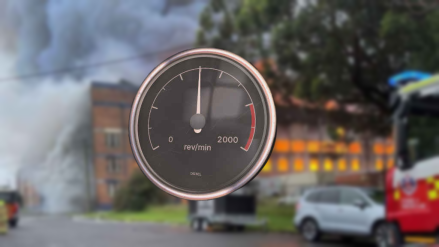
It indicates 1000 rpm
